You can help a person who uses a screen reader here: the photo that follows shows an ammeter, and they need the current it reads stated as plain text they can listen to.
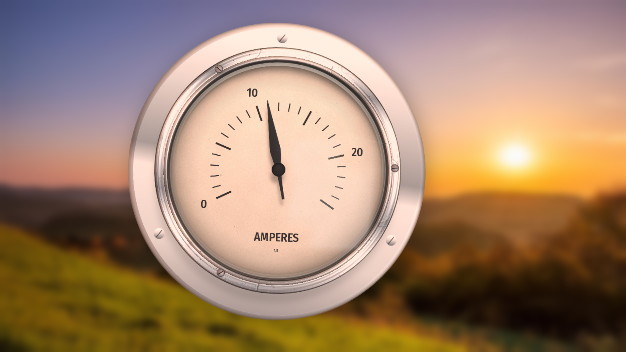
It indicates 11 A
